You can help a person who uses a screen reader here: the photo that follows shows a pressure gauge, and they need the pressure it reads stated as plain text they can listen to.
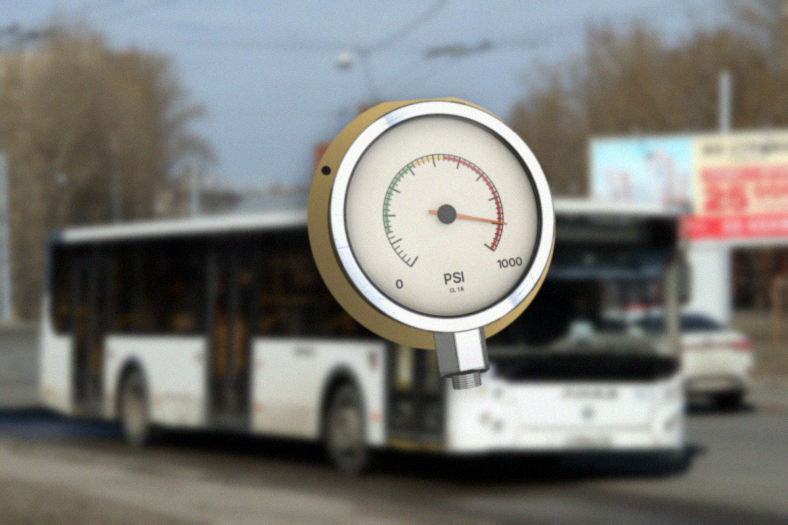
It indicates 900 psi
